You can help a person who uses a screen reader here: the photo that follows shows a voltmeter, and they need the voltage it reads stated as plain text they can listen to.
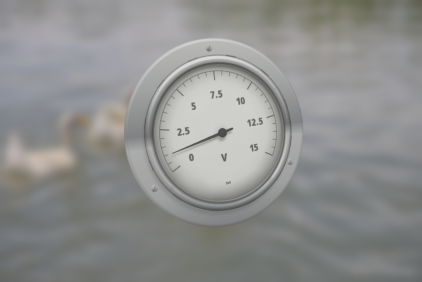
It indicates 1 V
